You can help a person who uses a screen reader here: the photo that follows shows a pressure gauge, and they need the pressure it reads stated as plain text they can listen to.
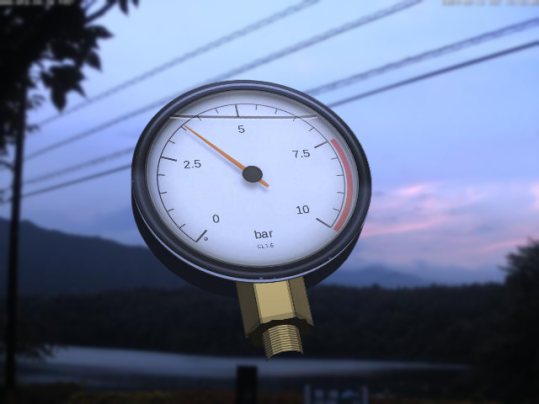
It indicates 3.5 bar
